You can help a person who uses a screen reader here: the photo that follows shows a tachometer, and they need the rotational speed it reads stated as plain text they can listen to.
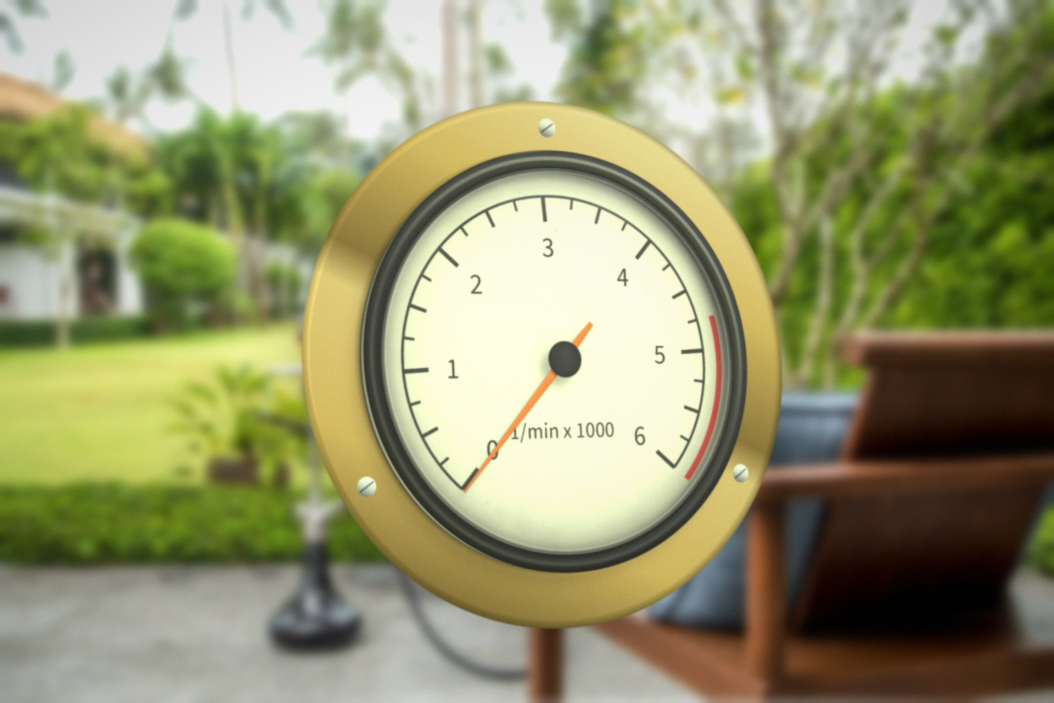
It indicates 0 rpm
